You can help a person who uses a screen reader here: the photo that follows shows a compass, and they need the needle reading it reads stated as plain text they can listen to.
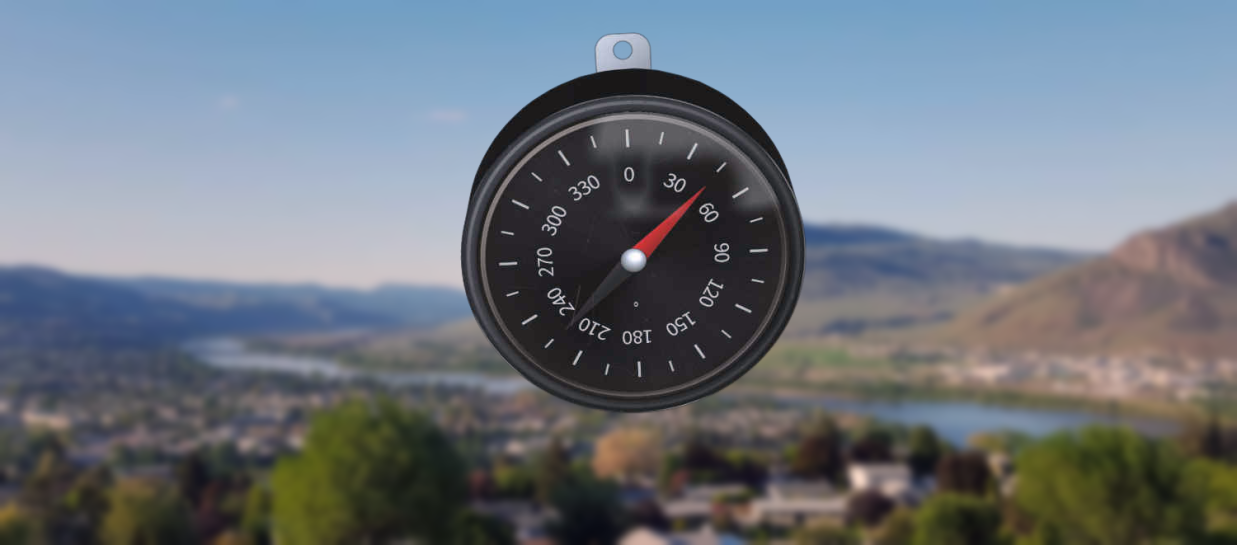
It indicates 45 °
